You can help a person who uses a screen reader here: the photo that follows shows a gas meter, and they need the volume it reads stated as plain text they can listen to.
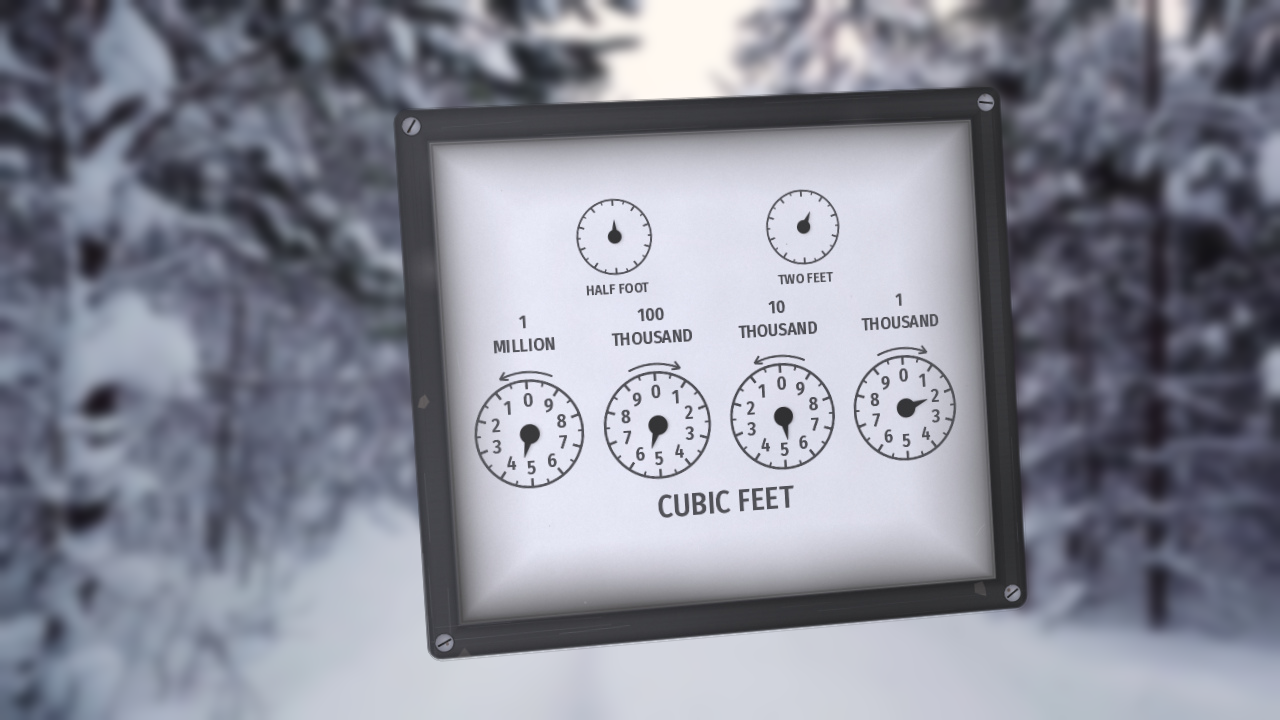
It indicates 455200 ft³
